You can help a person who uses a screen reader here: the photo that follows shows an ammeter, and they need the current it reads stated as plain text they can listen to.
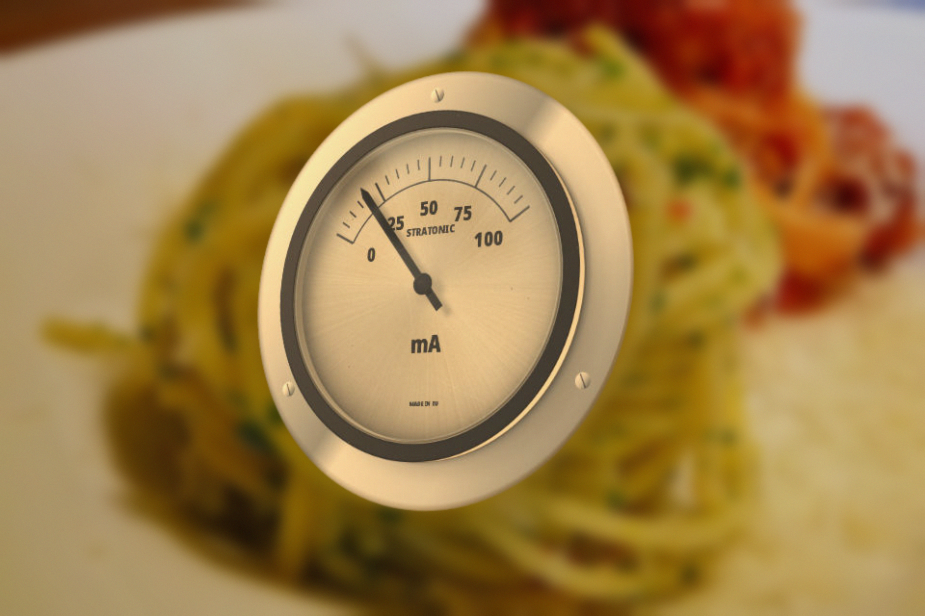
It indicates 20 mA
